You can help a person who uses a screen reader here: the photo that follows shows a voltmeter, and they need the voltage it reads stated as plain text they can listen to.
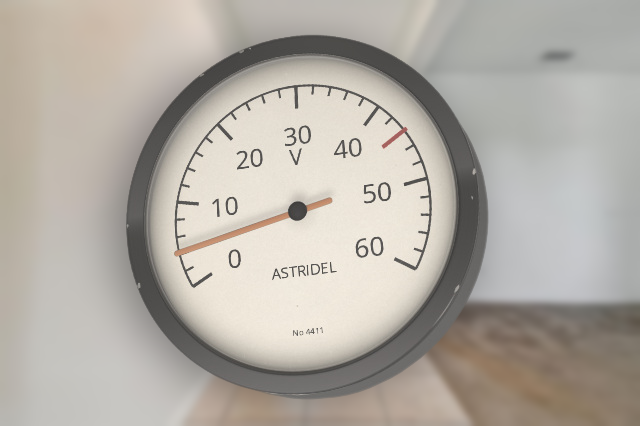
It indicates 4 V
